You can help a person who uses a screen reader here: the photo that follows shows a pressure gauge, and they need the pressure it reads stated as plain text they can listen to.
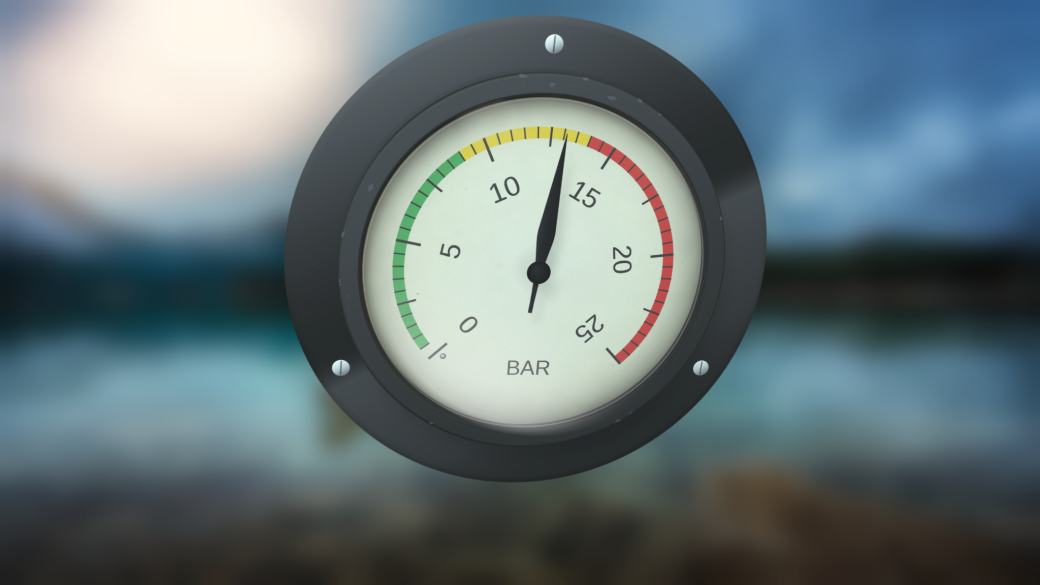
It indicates 13 bar
